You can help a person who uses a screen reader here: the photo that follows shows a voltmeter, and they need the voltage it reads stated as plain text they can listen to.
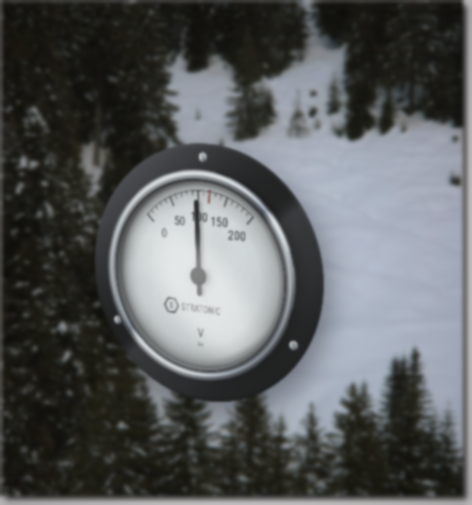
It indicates 100 V
